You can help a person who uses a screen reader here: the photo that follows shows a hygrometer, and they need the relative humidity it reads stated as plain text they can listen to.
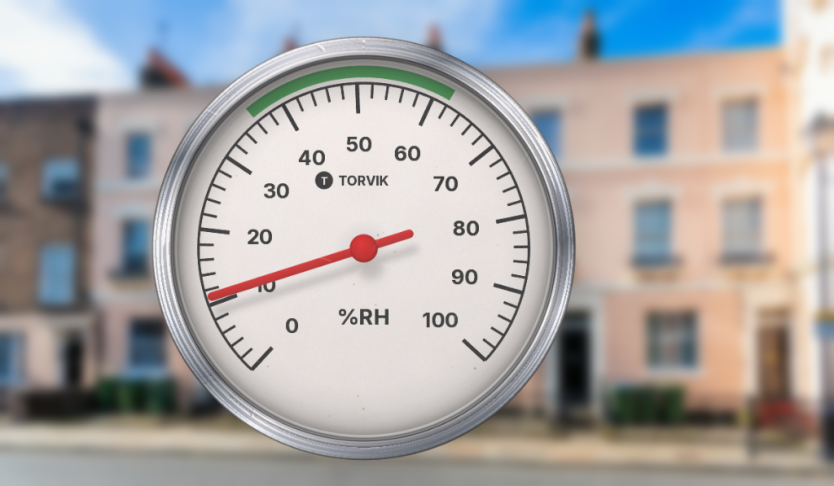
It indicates 11 %
